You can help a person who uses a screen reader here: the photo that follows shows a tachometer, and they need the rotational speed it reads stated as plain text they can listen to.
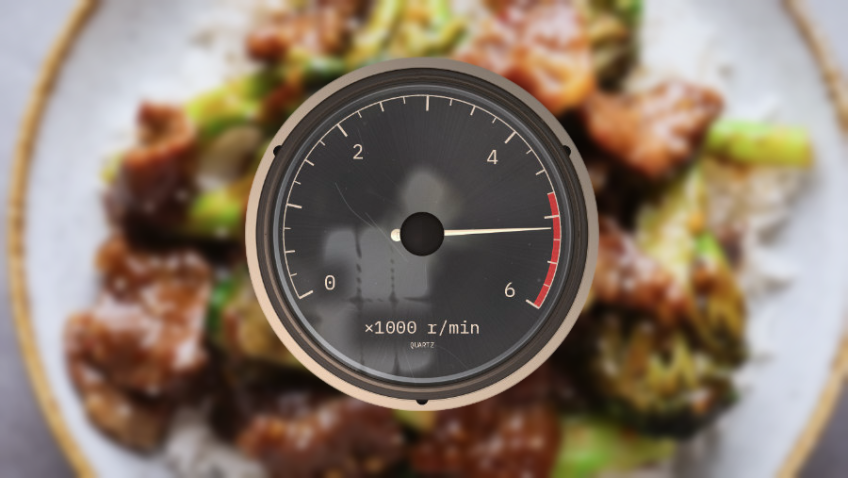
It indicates 5125 rpm
